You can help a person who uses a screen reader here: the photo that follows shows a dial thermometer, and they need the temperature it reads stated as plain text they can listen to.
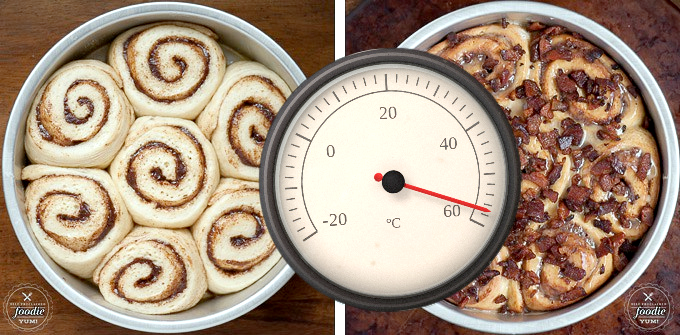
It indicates 57 °C
